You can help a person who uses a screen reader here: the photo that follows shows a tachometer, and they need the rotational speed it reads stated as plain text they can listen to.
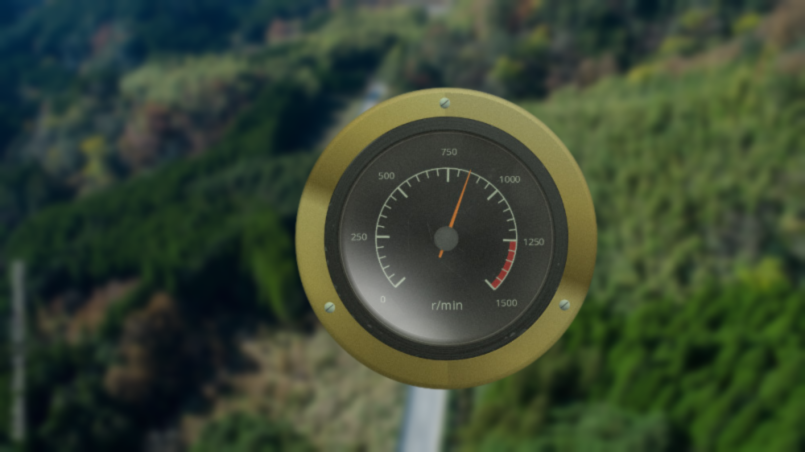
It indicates 850 rpm
